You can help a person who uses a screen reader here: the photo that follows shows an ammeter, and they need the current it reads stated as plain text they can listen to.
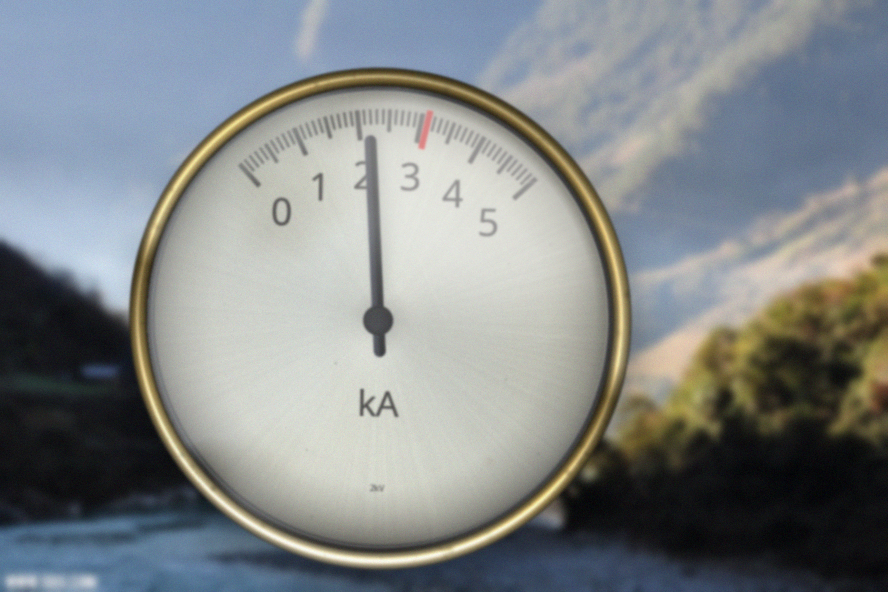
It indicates 2.2 kA
